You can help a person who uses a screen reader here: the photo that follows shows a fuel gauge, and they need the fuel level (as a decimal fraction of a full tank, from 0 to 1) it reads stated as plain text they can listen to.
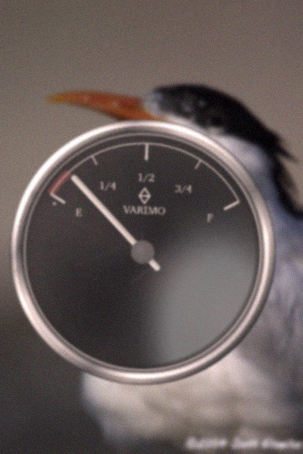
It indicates 0.125
